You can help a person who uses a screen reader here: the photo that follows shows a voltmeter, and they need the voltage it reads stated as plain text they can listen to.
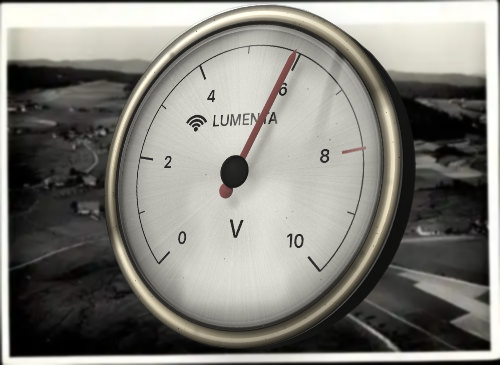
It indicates 6 V
